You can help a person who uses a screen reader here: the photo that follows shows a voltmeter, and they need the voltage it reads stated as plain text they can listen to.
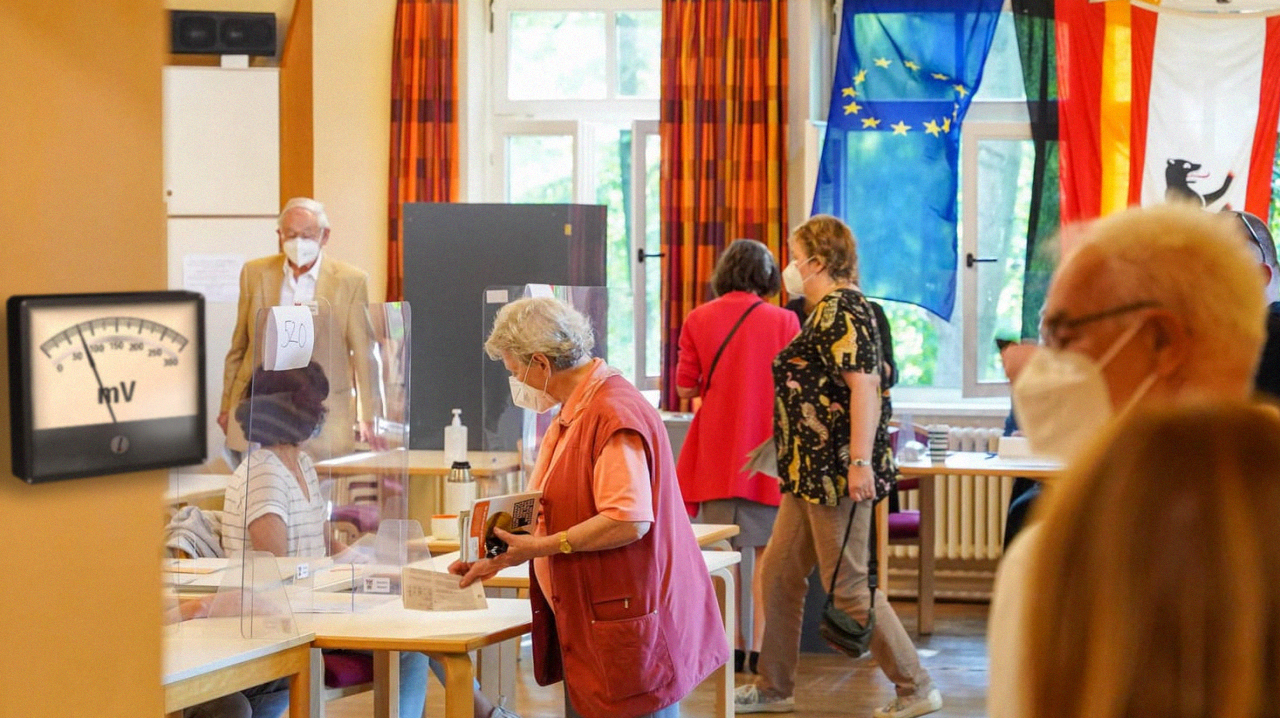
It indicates 75 mV
